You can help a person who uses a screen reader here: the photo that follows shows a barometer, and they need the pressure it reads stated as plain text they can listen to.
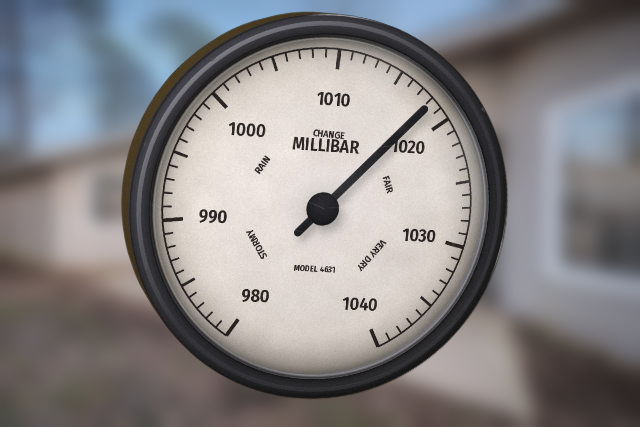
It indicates 1018 mbar
